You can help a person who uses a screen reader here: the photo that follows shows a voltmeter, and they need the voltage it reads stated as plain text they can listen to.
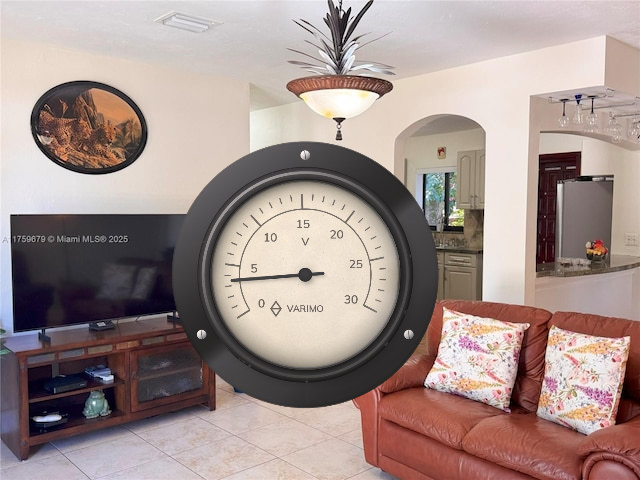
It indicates 3.5 V
